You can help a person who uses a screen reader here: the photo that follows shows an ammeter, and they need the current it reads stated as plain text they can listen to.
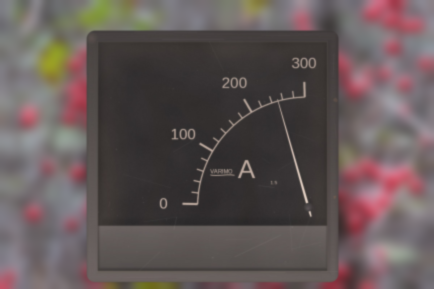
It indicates 250 A
